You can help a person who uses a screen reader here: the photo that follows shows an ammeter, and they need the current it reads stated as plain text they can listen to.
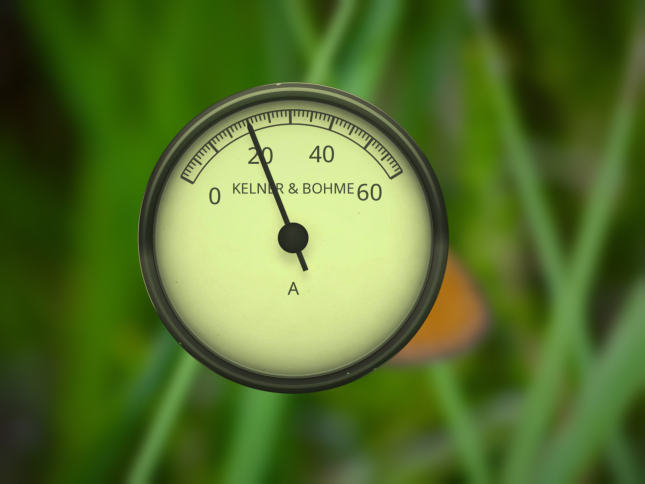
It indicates 20 A
